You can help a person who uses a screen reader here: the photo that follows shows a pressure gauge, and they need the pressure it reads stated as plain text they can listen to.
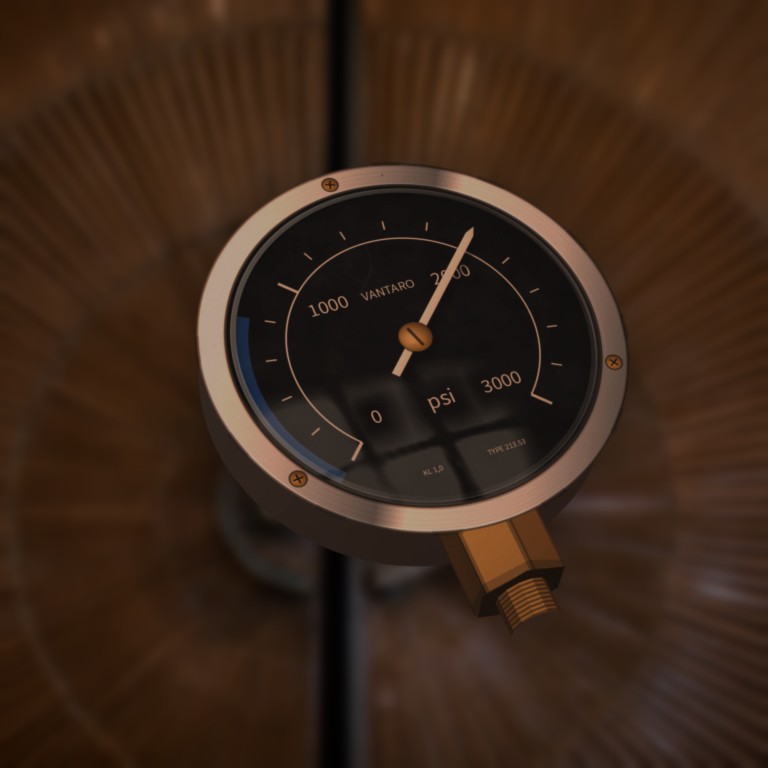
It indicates 2000 psi
